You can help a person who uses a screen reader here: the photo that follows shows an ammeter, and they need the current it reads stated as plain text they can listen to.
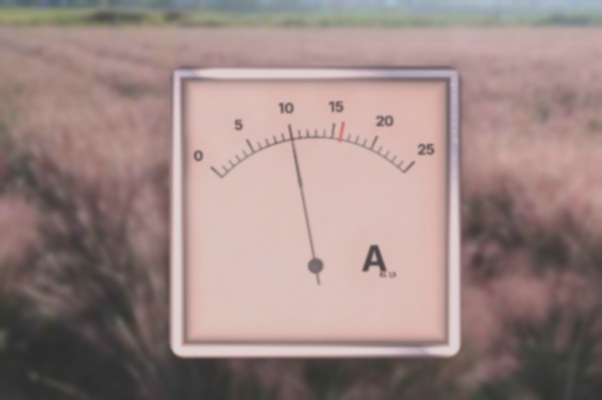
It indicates 10 A
